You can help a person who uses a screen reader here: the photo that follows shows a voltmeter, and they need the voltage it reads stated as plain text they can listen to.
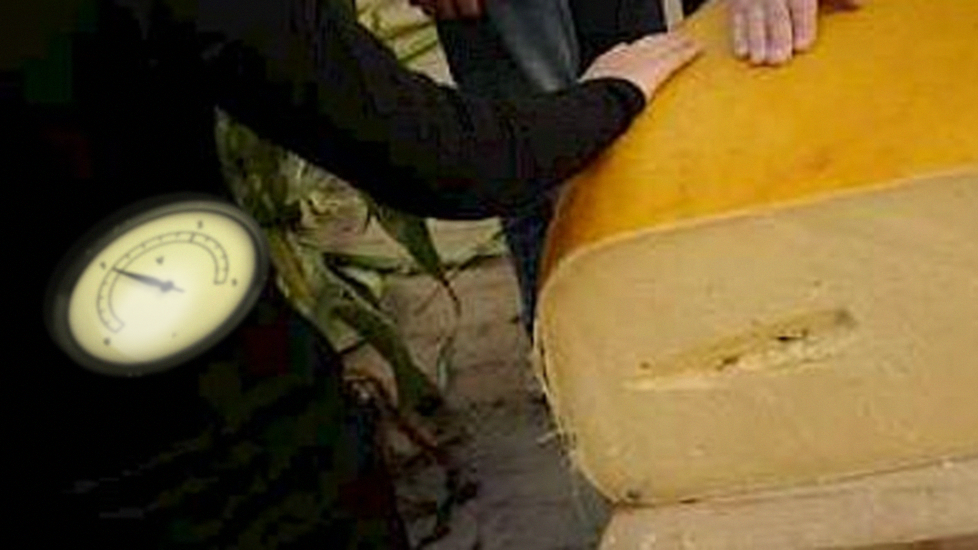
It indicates 1 V
